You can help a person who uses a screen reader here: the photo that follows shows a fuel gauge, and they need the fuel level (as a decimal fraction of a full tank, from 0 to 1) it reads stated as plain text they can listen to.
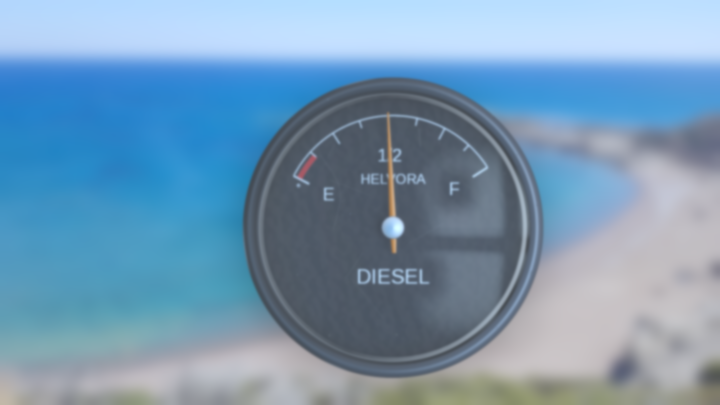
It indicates 0.5
